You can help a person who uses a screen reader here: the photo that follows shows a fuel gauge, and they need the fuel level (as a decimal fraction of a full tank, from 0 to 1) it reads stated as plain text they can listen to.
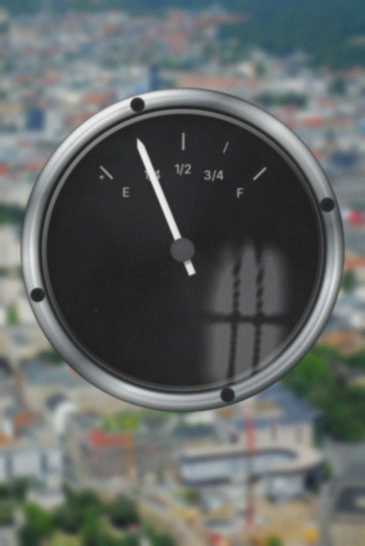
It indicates 0.25
